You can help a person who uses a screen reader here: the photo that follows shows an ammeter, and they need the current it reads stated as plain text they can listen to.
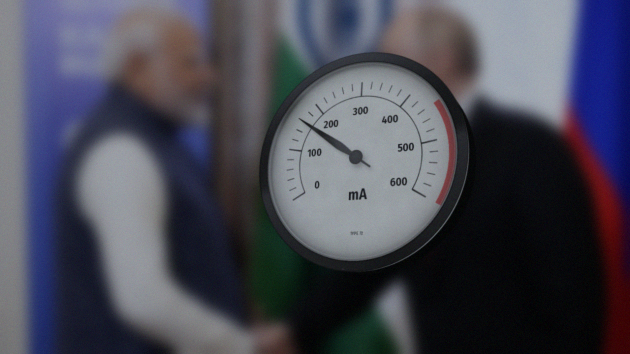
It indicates 160 mA
